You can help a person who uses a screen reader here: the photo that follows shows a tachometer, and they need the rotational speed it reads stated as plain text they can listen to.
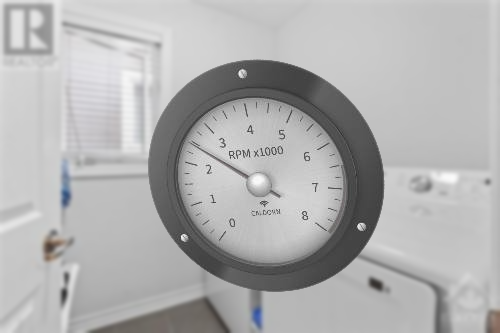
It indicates 2500 rpm
